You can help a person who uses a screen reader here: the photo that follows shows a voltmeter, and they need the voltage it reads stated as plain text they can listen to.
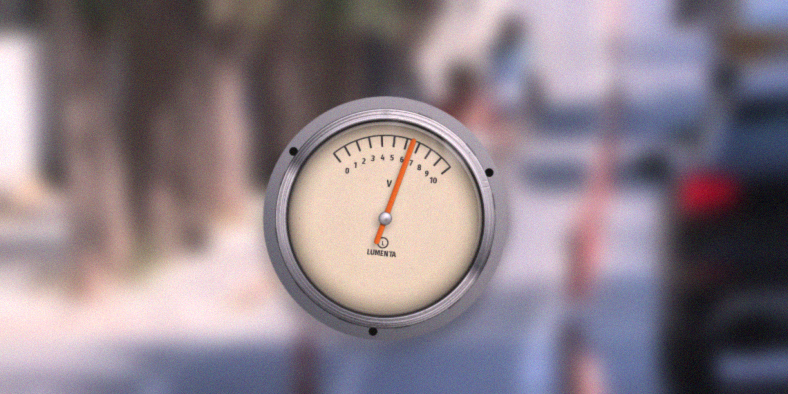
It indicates 6.5 V
